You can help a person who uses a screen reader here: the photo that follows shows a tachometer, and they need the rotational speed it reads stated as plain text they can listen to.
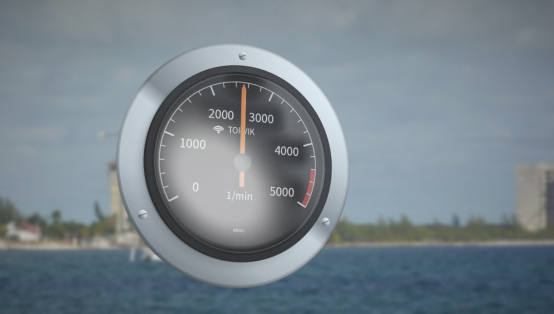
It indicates 2500 rpm
